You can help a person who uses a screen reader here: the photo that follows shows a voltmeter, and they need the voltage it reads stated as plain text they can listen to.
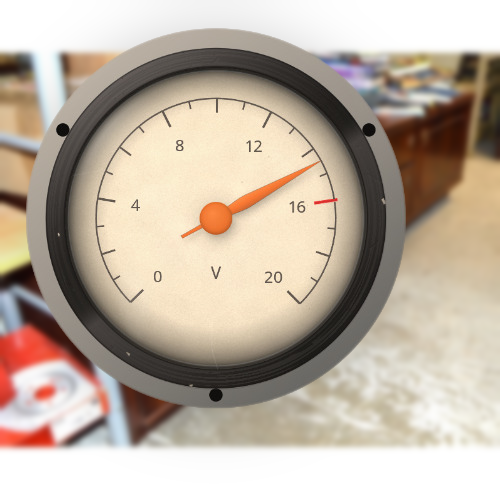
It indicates 14.5 V
